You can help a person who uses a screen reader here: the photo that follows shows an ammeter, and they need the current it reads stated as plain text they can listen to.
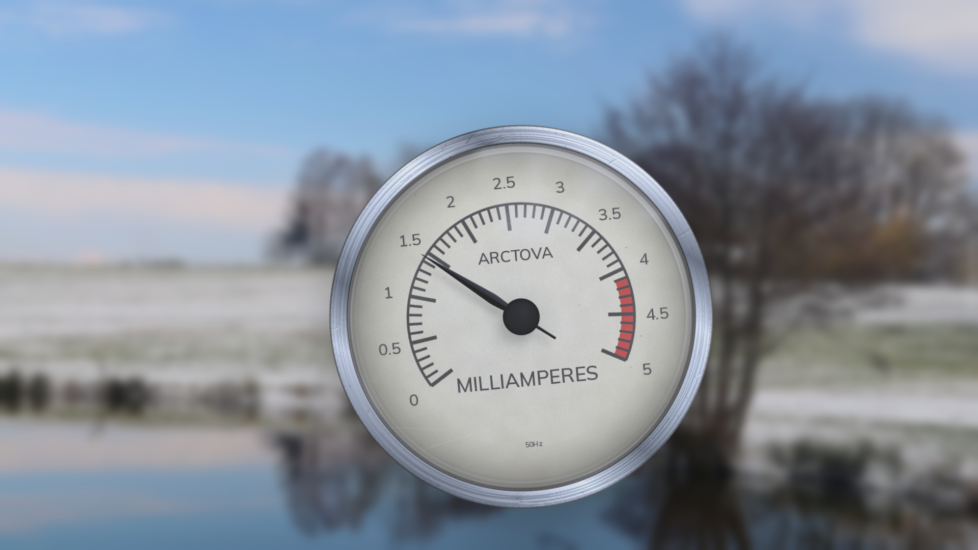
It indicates 1.45 mA
